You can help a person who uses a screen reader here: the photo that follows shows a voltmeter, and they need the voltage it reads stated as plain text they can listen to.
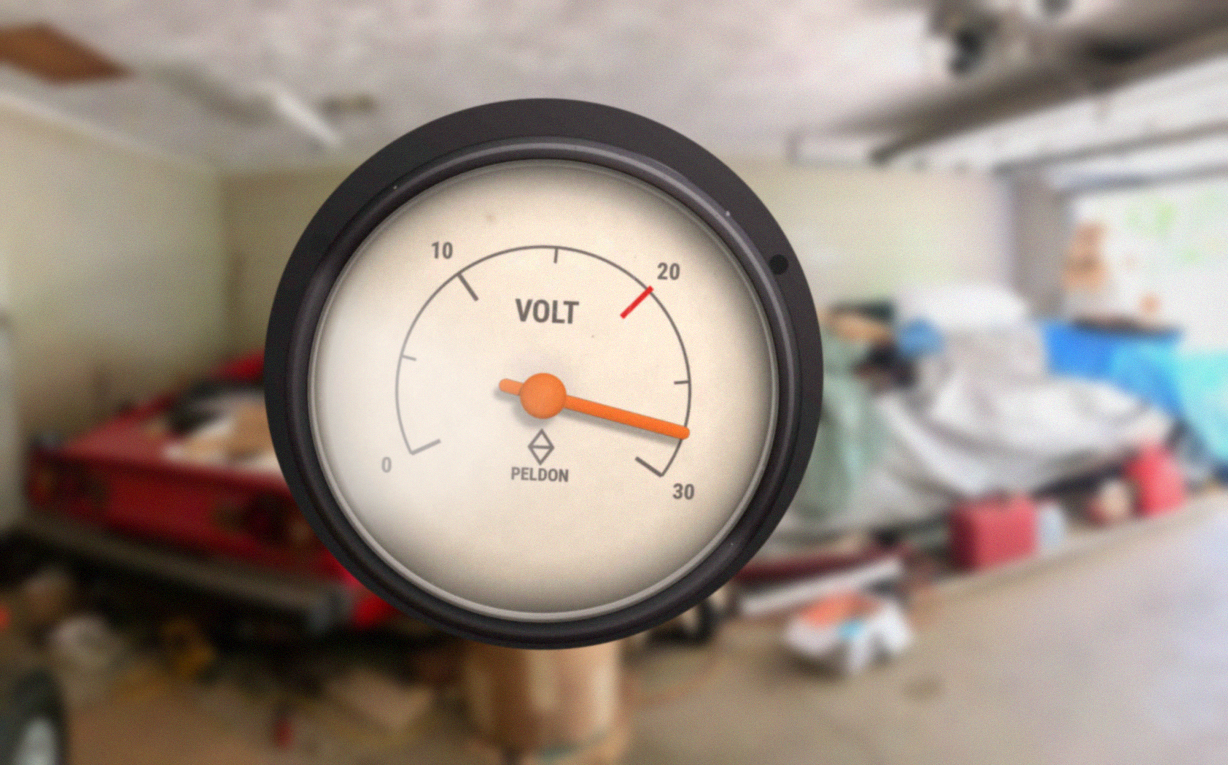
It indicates 27.5 V
